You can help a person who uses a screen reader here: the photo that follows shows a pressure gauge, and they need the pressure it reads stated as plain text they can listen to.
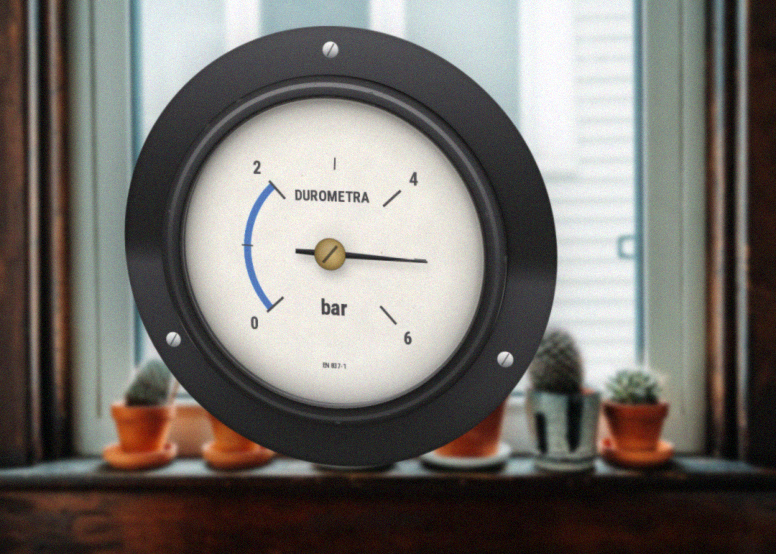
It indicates 5 bar
